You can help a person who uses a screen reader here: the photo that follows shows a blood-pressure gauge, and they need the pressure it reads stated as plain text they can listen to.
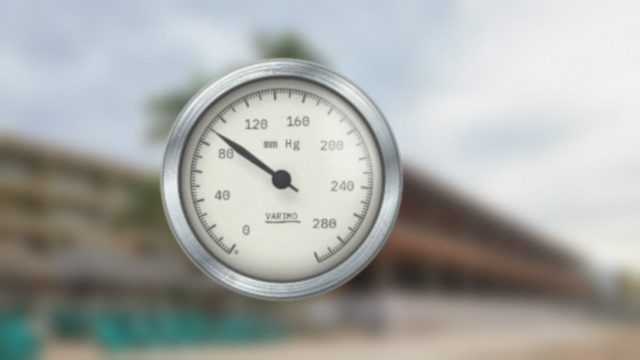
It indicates 90 mmHg
